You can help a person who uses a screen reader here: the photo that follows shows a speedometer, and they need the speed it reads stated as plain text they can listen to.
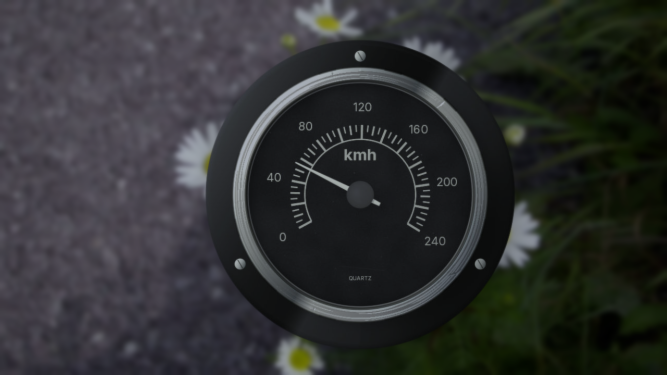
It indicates 55 km/h
